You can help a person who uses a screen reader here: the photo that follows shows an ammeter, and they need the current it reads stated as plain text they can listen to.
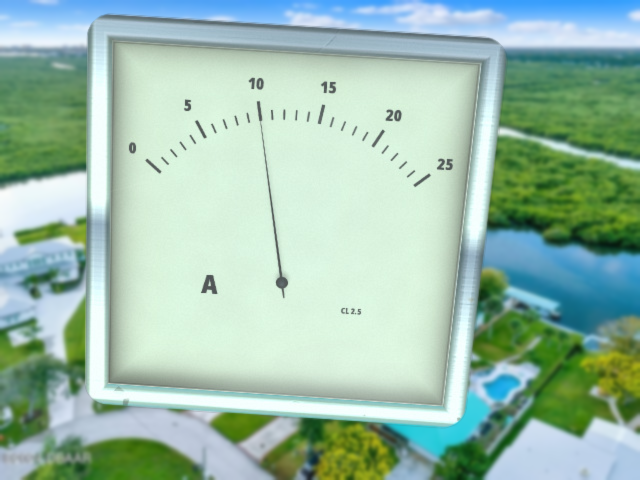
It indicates 10 A
